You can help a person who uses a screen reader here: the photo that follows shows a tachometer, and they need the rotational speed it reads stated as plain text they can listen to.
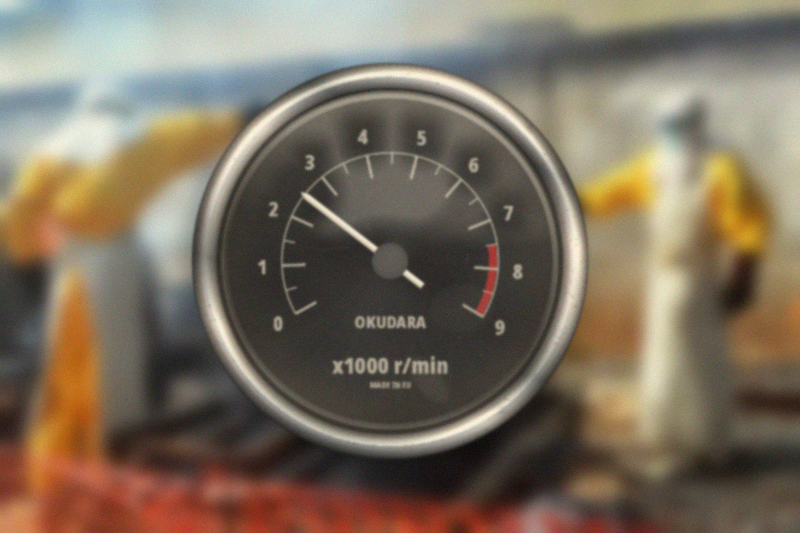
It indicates 2500 rpm
